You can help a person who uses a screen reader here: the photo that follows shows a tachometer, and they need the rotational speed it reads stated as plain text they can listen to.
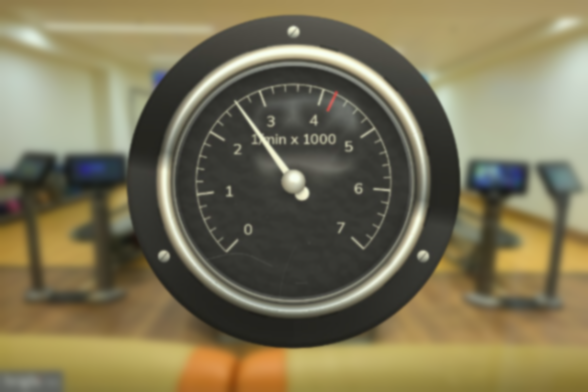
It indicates 2600 rpm
